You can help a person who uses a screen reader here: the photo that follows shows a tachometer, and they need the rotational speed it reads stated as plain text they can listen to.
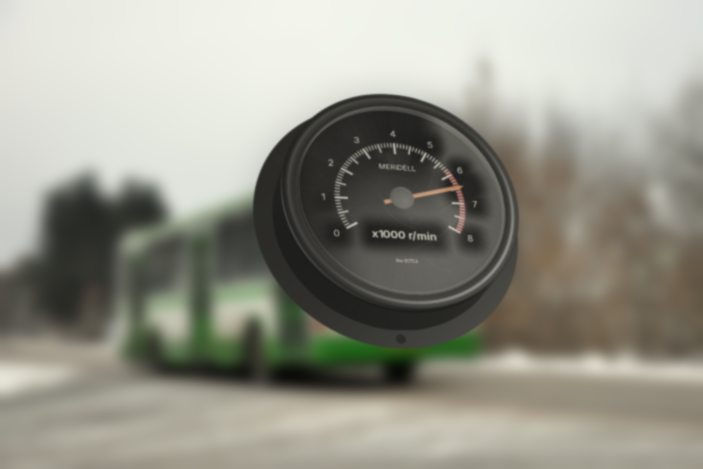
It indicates 6500 rpm
